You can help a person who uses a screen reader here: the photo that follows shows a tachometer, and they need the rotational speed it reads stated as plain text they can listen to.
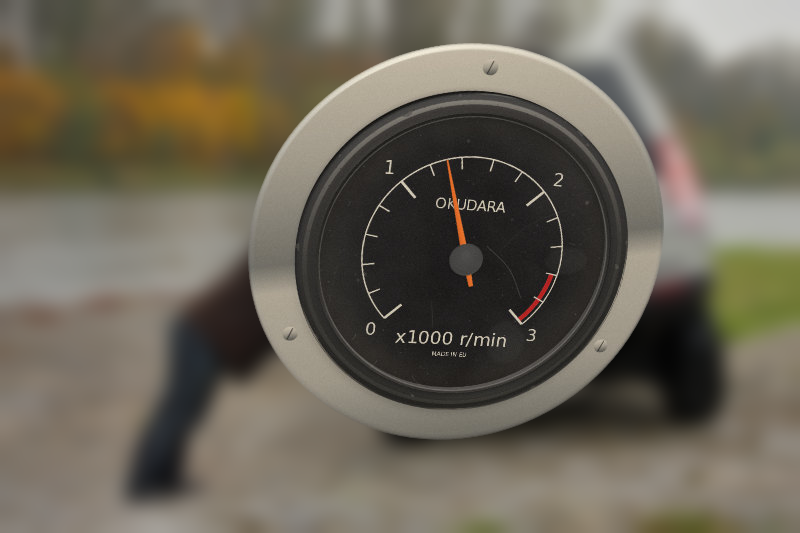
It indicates 1300 rpm
